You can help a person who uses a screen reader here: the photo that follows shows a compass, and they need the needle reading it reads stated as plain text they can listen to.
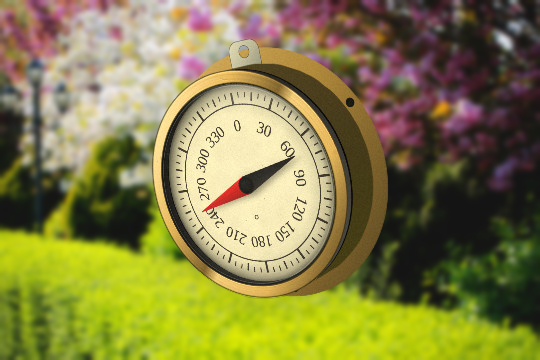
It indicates 250 °
